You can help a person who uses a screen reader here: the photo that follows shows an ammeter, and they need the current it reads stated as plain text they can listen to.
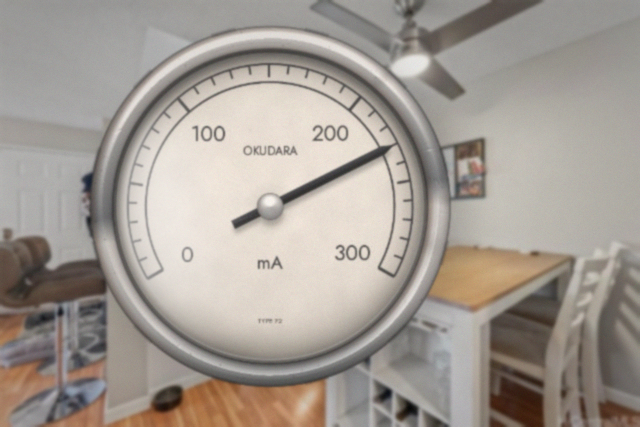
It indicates 230 mA
